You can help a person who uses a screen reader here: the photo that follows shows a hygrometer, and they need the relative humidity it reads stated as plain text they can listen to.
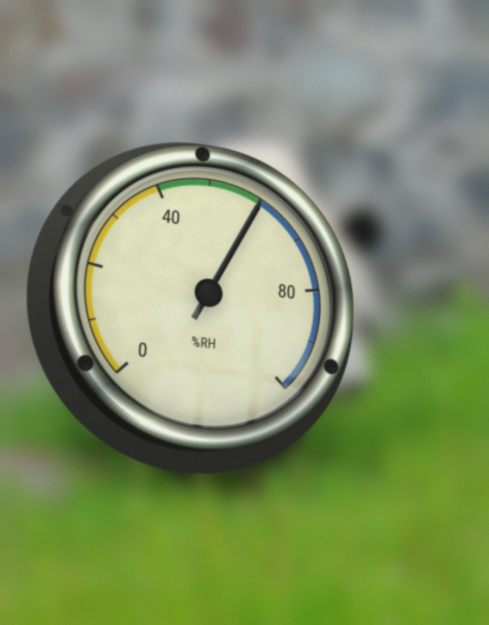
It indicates 60 %
